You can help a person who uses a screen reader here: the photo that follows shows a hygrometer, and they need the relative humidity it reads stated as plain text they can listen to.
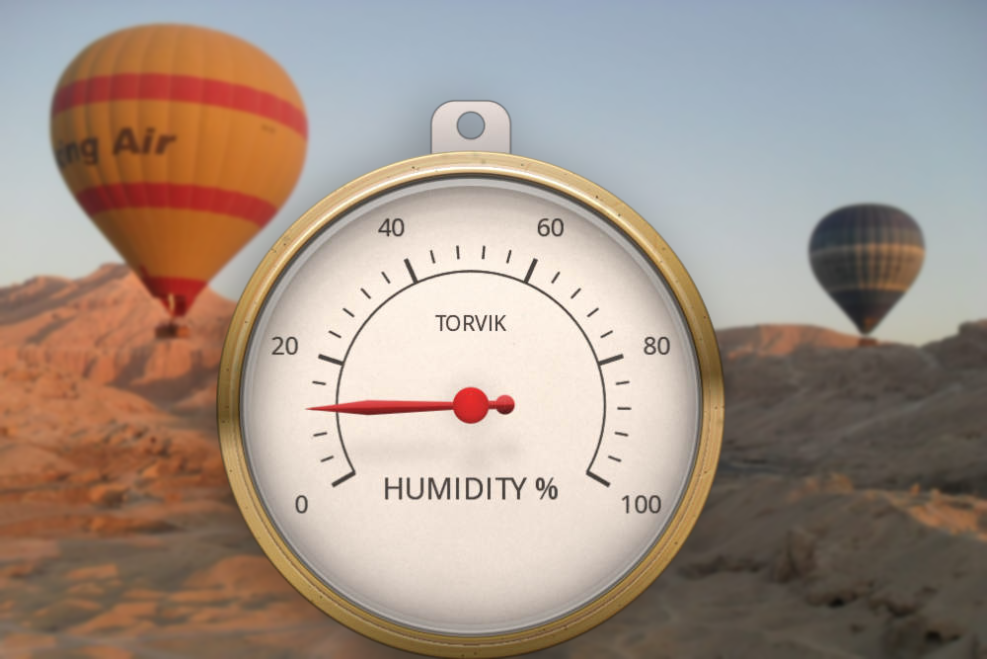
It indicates 12 %
